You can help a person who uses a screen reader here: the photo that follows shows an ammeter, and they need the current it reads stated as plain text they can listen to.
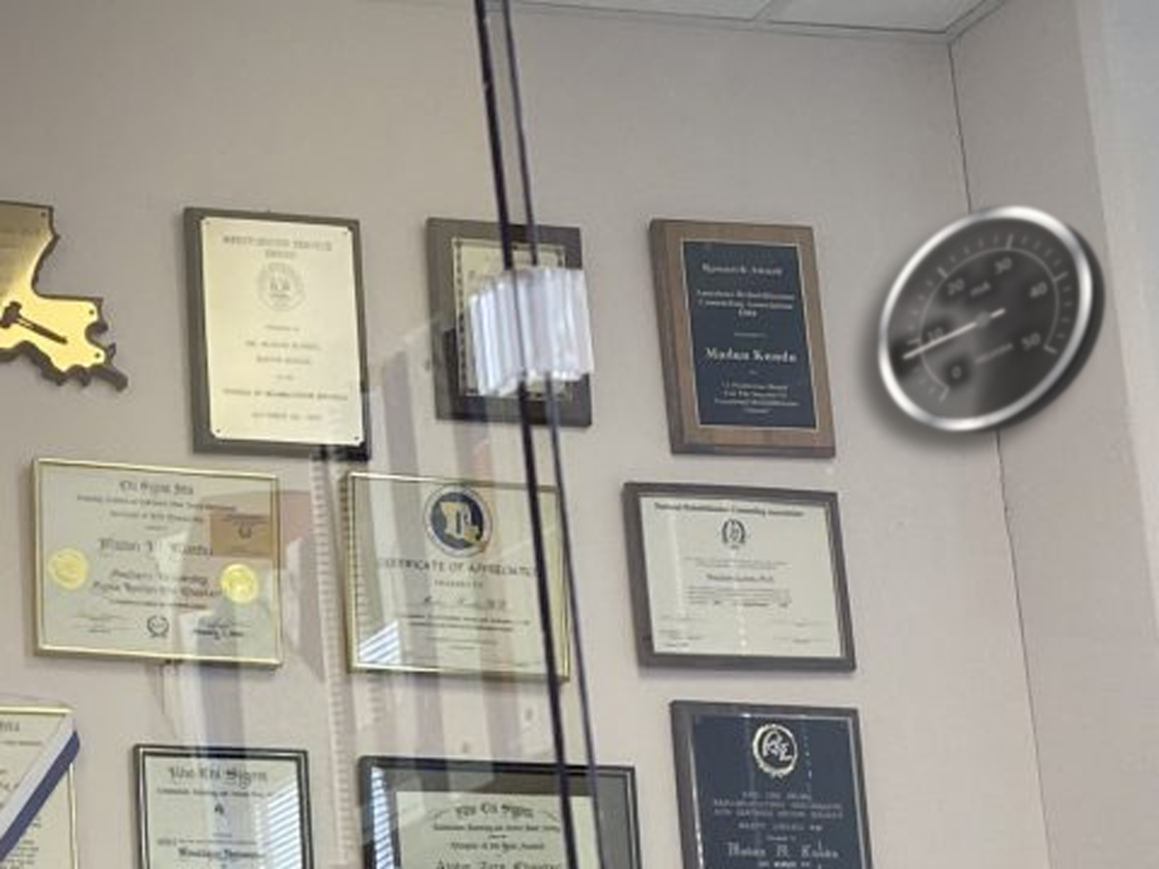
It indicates 8 mA
